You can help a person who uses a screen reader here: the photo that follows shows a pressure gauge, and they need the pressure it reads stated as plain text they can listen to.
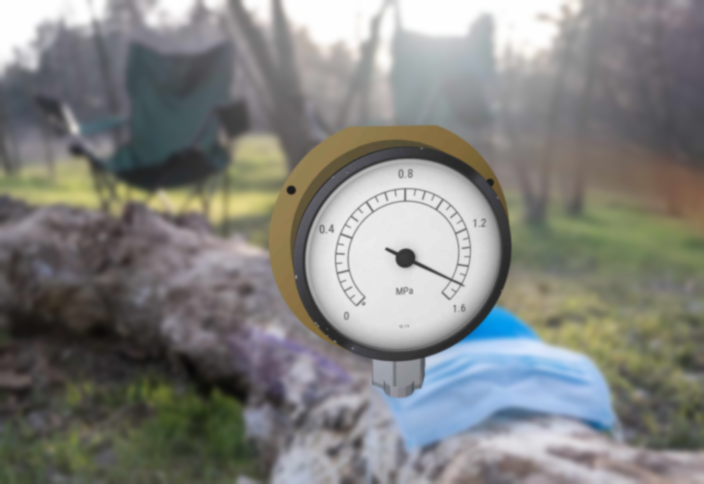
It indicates 1.5 MPa
